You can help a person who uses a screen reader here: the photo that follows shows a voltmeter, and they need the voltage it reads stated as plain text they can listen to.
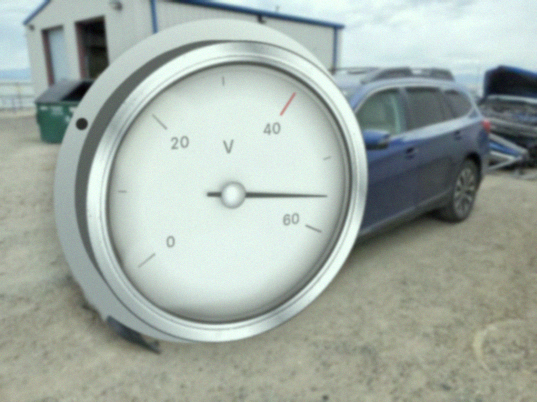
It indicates 55 V
